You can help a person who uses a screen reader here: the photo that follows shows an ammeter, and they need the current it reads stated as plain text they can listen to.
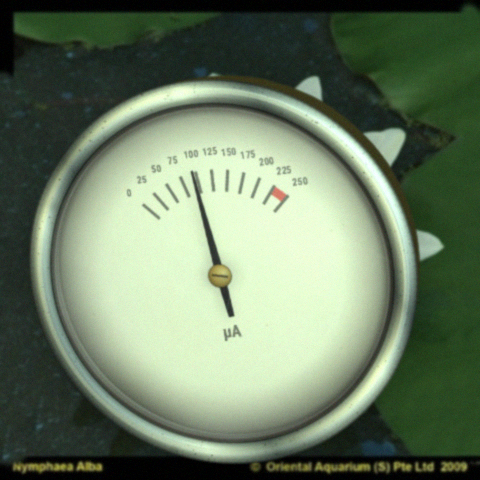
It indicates 100 µA
